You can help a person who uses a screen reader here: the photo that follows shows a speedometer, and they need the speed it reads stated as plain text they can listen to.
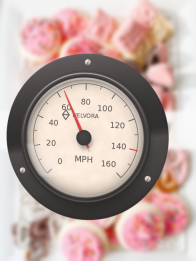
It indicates 65 mph
